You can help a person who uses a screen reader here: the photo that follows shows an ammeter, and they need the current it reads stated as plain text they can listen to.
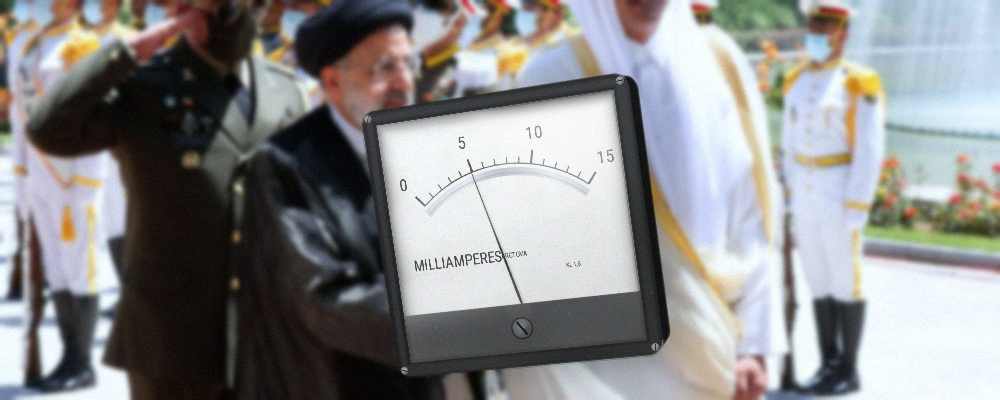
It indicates 5 mA
